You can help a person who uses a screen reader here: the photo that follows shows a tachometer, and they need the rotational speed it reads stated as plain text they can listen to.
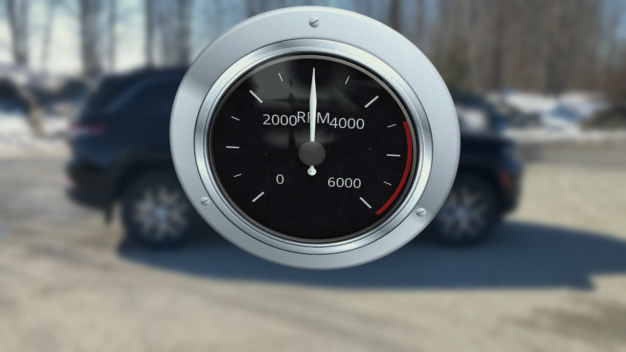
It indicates 3000 rpm
